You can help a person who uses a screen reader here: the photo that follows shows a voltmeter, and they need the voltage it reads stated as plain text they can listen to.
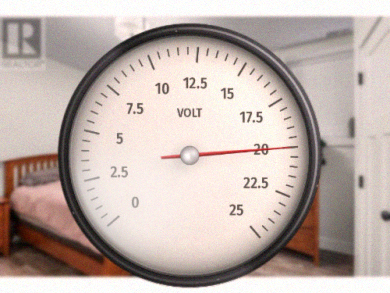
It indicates 20 V
